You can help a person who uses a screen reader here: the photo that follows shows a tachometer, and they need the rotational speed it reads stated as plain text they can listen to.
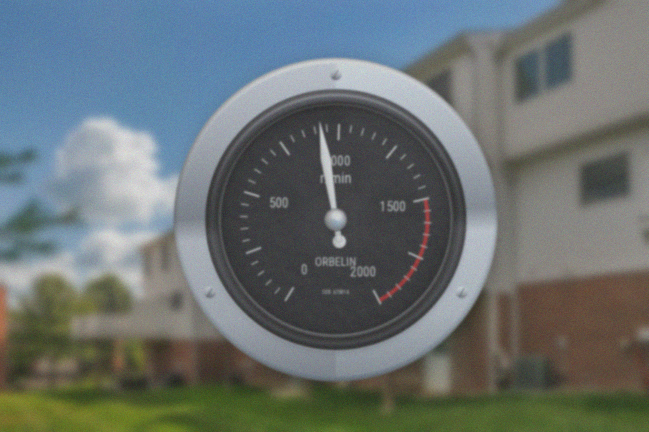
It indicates 925 rpm
